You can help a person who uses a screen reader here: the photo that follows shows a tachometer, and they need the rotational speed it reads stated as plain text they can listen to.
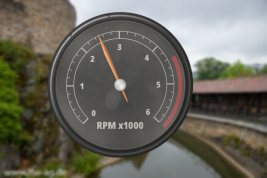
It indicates 2500 rpm
